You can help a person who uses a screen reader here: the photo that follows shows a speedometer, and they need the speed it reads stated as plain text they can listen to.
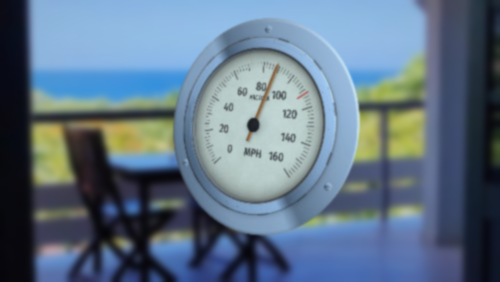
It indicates 90 mph
